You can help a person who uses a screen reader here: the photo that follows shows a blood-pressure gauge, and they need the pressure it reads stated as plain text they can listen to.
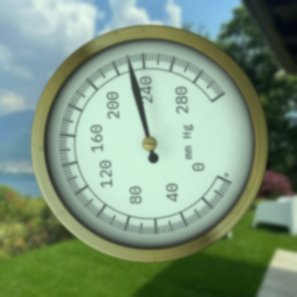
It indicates 230 mmHg
